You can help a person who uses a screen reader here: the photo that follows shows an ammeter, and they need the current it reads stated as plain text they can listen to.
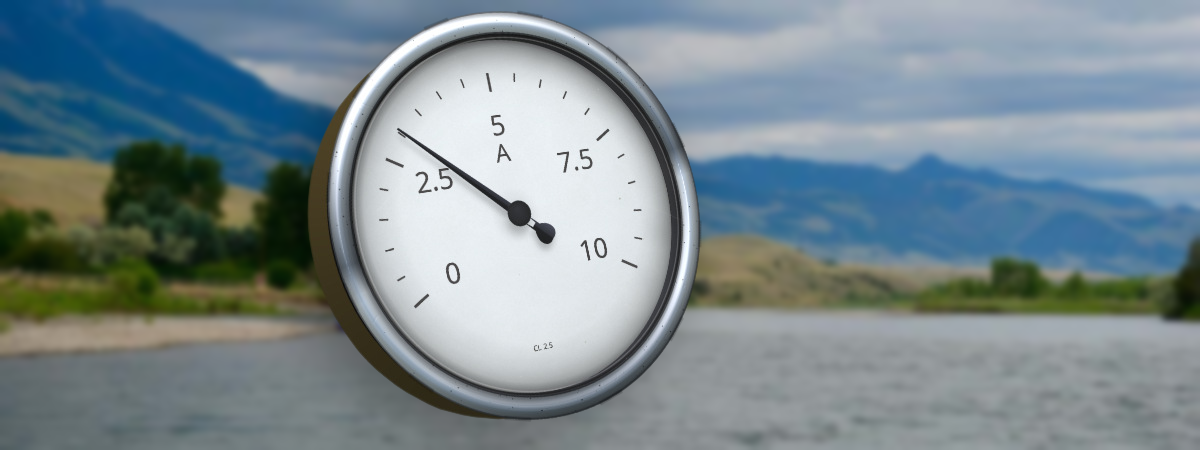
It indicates 3 A
